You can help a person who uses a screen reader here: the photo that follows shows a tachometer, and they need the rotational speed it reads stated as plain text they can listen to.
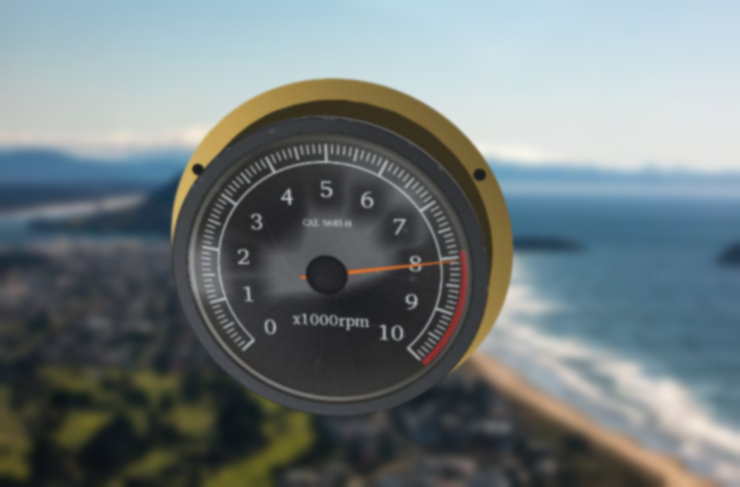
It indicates 8000 rpm
